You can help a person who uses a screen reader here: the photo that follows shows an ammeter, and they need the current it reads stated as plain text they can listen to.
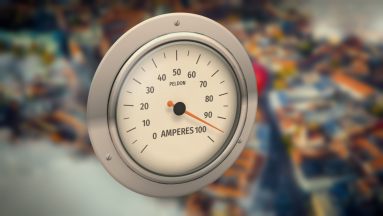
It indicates 95 A
